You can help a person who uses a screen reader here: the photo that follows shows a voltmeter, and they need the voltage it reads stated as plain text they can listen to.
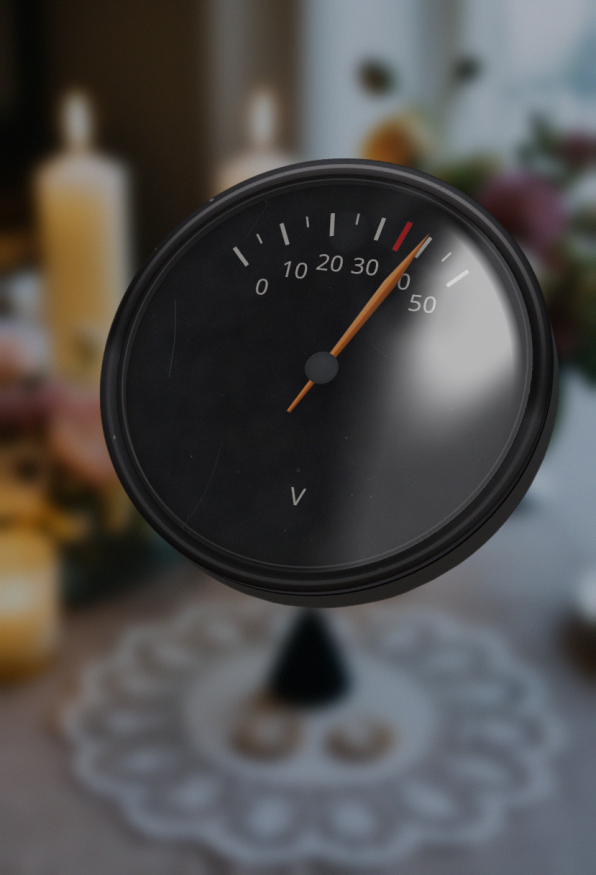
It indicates 40 V
